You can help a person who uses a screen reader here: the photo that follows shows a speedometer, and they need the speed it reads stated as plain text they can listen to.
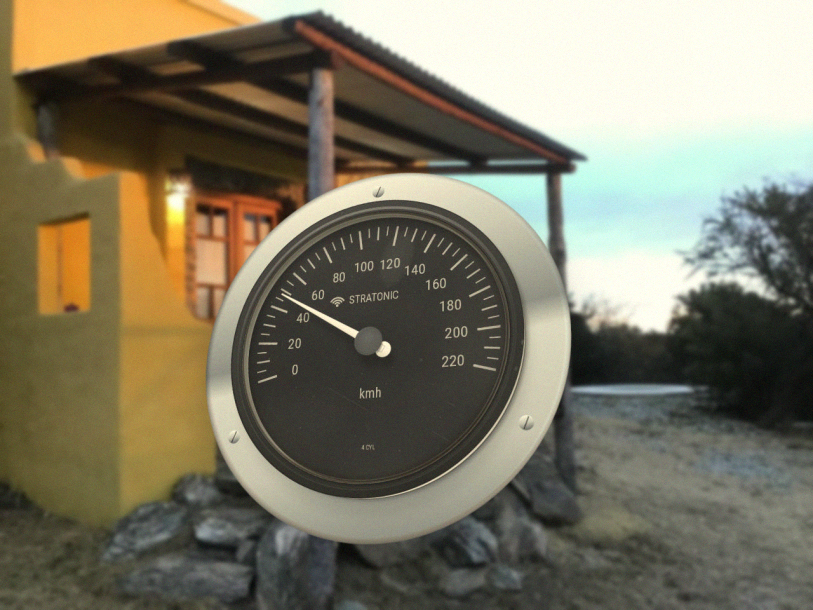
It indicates 47.5 km/h
